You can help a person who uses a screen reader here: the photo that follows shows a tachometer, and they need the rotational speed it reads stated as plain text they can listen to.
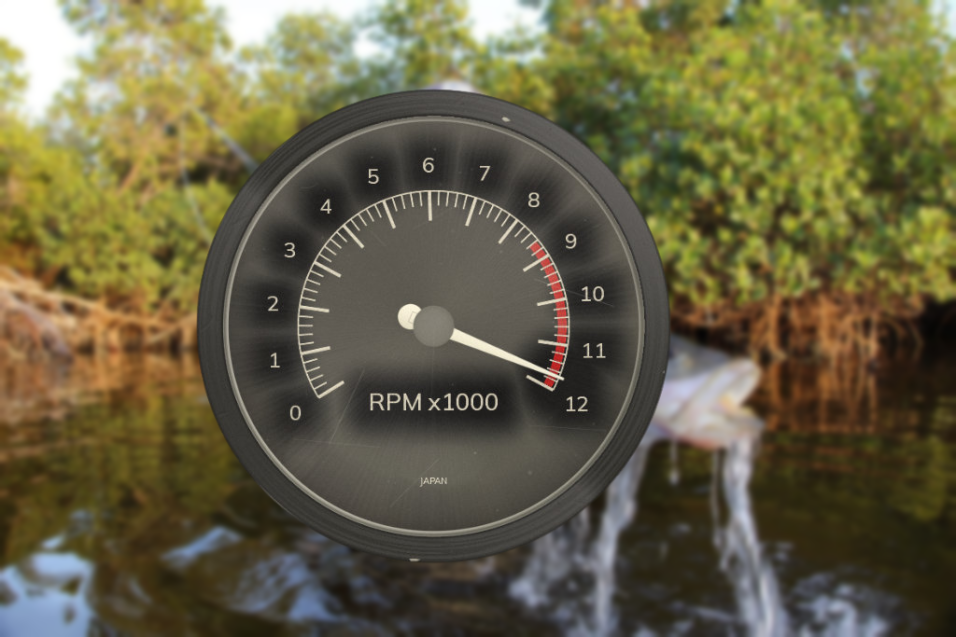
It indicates 11700 rpm
